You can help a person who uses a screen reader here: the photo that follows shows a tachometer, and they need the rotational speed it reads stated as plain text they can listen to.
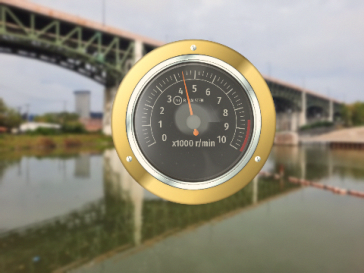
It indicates 4400 rpm
